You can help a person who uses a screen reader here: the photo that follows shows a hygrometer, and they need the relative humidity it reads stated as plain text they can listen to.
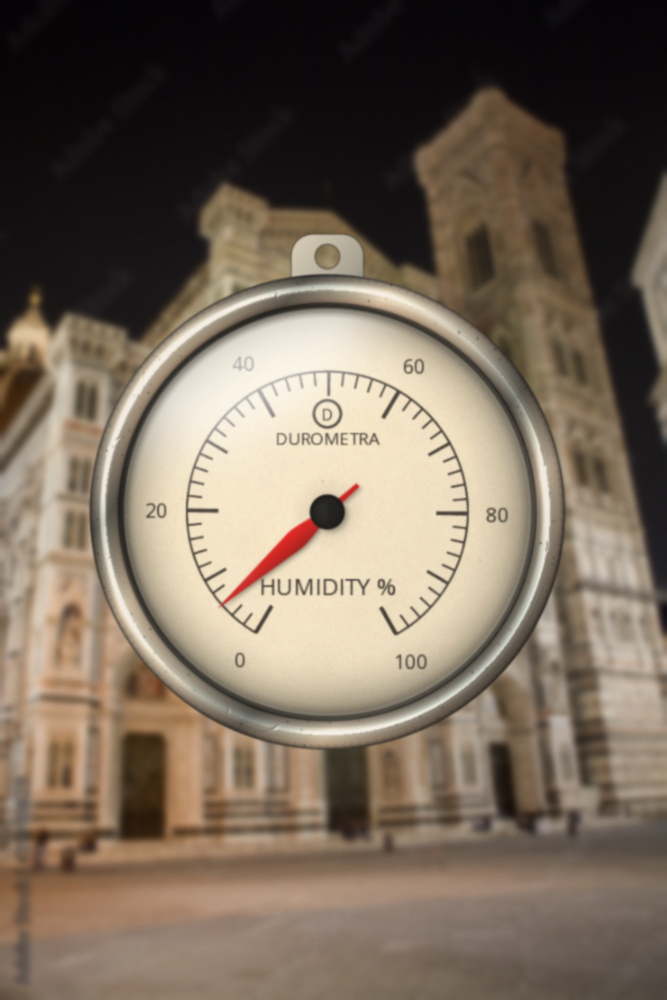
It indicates 6 %
